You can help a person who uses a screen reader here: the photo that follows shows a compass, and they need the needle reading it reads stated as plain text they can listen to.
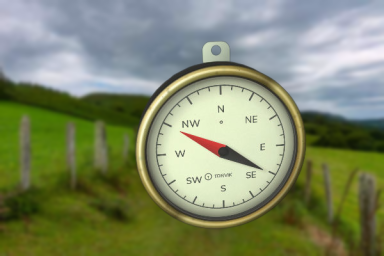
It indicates 300 °
